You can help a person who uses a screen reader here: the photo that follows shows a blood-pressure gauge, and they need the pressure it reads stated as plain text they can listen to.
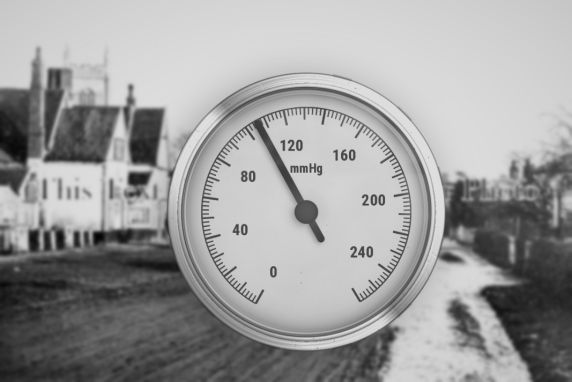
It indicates 106 mmHg
